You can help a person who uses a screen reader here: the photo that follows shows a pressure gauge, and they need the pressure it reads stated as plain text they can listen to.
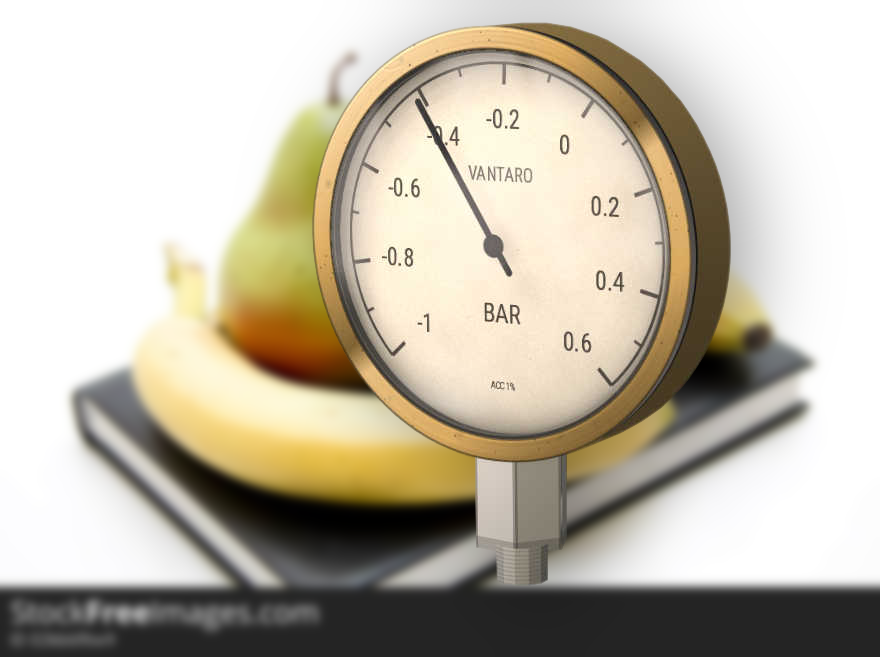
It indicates -0.4 bar
